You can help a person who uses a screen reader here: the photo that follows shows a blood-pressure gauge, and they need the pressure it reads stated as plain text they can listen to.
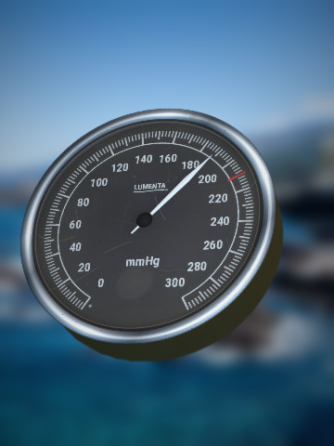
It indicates 190 mmHg
